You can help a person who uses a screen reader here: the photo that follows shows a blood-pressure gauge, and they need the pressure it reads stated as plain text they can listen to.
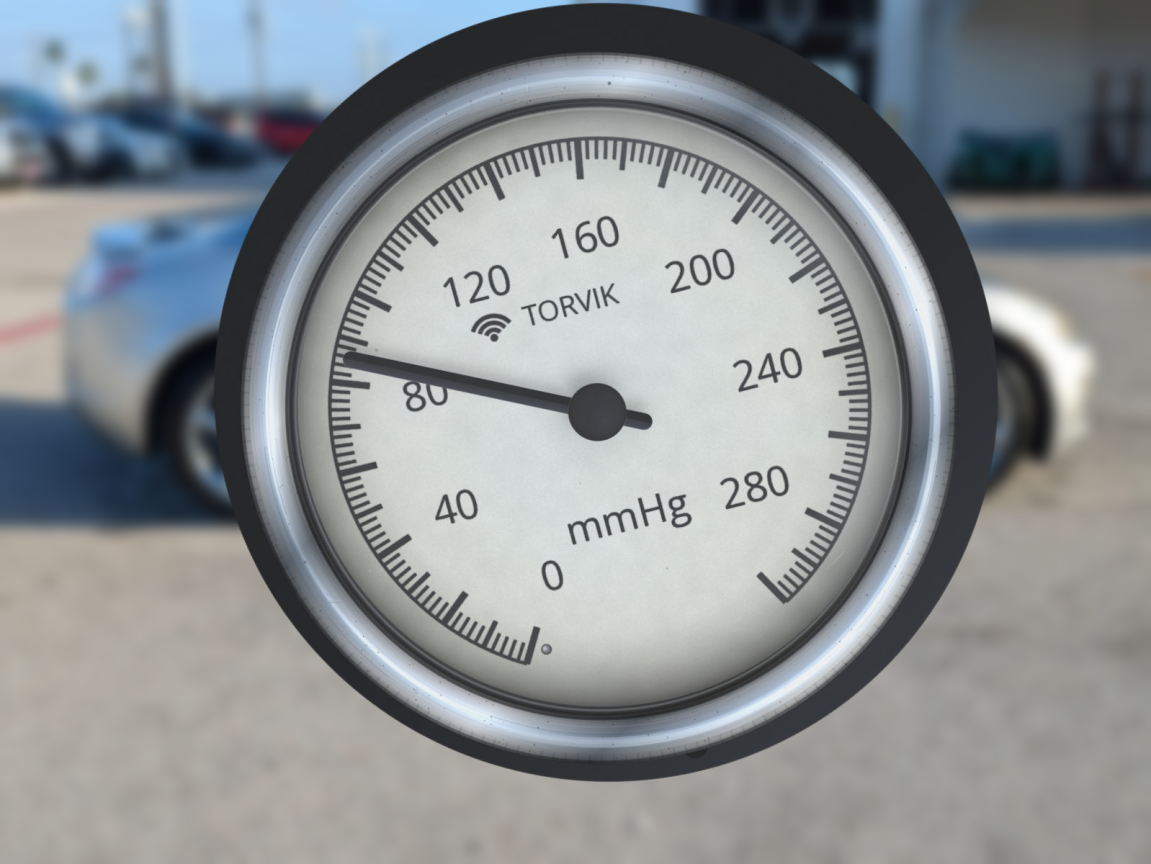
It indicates 86 mmHg
